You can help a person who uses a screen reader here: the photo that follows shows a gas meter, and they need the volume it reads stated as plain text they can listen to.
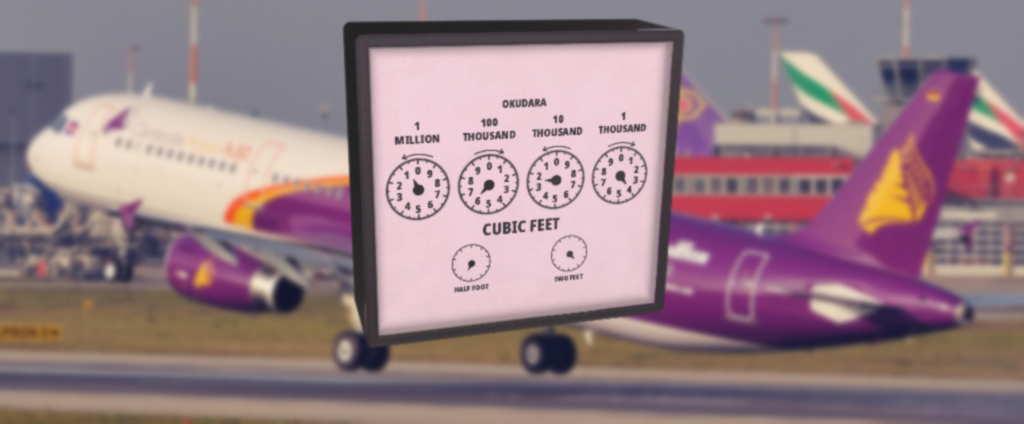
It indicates 62400 ft³
